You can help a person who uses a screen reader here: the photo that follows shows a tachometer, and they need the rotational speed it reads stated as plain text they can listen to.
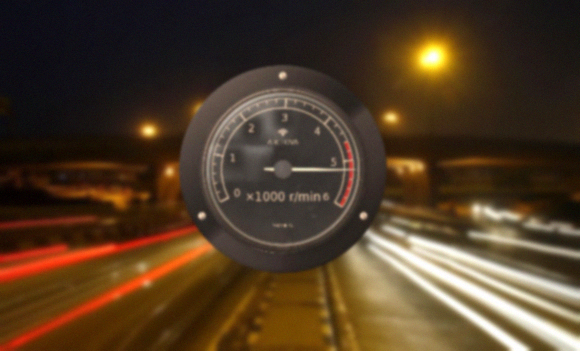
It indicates 5200 rpm
